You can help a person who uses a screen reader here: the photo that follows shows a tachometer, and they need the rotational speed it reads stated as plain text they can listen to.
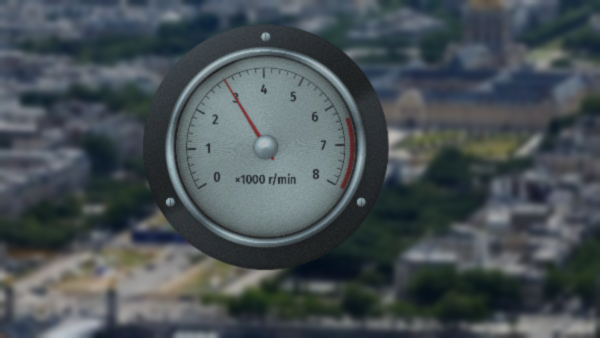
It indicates 3000 rpm
